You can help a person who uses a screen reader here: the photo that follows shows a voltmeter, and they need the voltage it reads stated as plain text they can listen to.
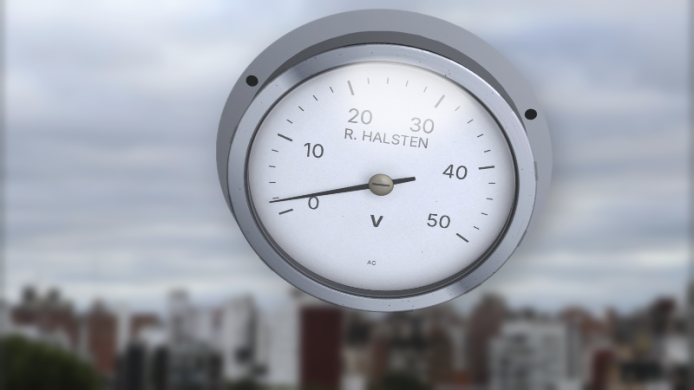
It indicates 2 V
